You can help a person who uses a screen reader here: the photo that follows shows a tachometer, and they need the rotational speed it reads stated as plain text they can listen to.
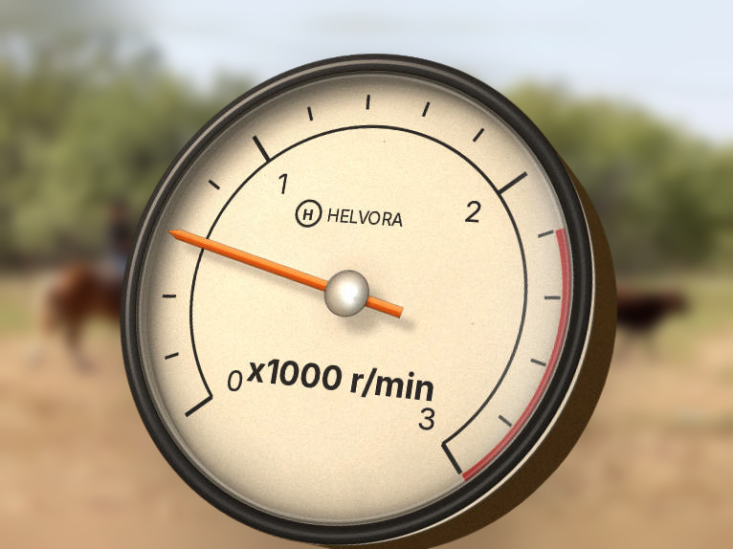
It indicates 600 rpm
